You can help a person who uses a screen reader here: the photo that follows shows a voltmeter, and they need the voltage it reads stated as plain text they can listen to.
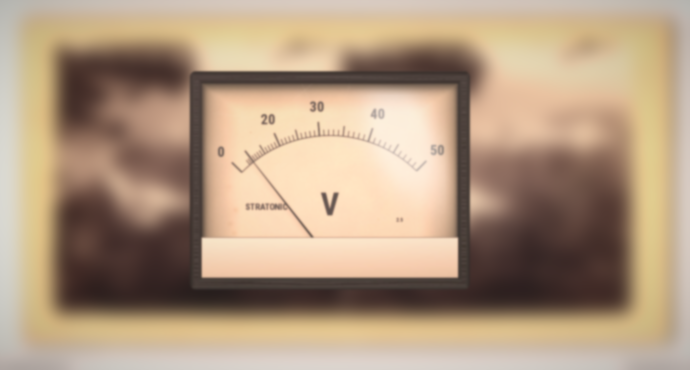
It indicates 10 V
